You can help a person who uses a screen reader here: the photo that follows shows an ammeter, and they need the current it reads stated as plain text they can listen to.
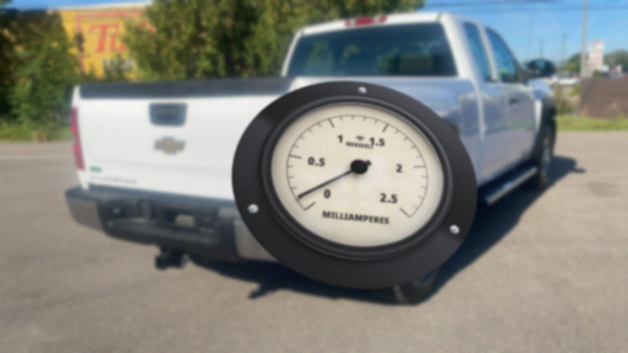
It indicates 0.1 mA
